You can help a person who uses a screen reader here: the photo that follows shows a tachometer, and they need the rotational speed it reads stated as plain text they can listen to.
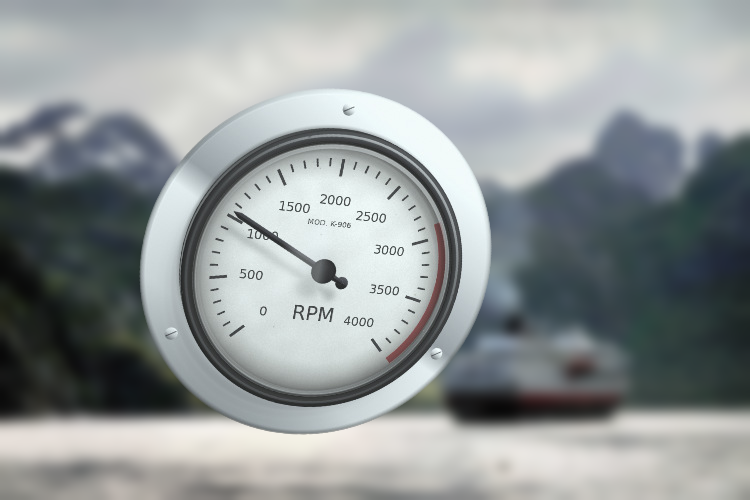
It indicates 1050 rpm
